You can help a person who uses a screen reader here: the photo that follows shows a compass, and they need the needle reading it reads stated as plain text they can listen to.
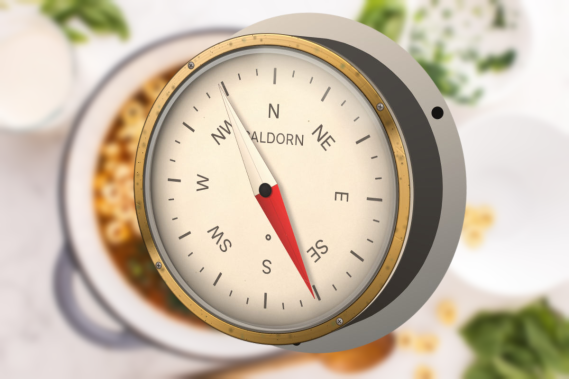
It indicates 150 °
